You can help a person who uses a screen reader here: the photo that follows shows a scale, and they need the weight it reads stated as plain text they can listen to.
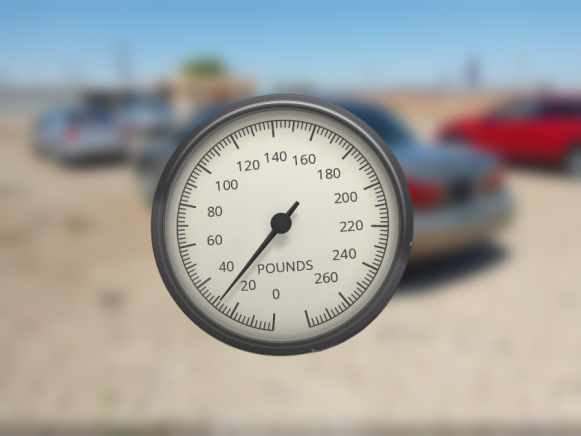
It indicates 28 lb
